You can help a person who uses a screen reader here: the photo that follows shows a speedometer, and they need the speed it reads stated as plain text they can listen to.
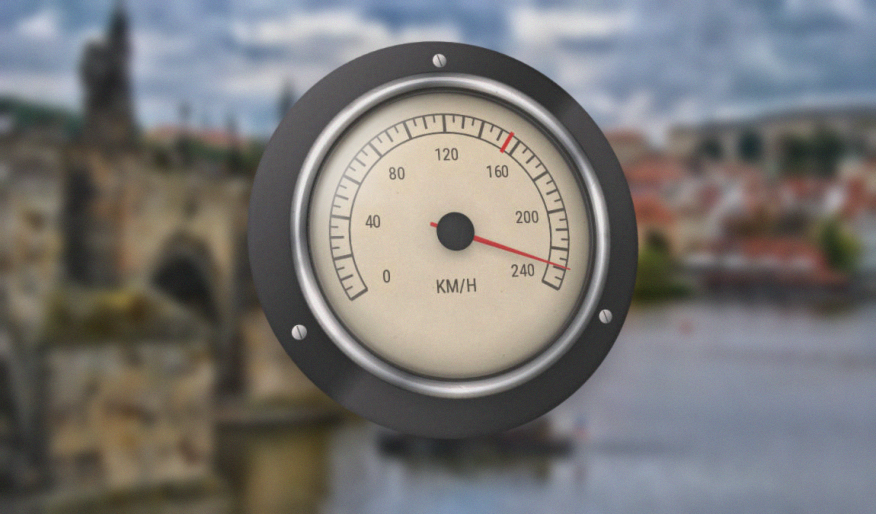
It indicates 230 km/h
